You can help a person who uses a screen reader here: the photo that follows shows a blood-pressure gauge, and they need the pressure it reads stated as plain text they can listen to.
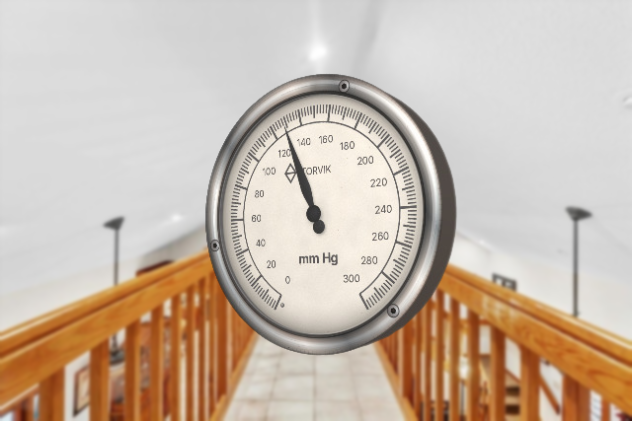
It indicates 130 mmHg
